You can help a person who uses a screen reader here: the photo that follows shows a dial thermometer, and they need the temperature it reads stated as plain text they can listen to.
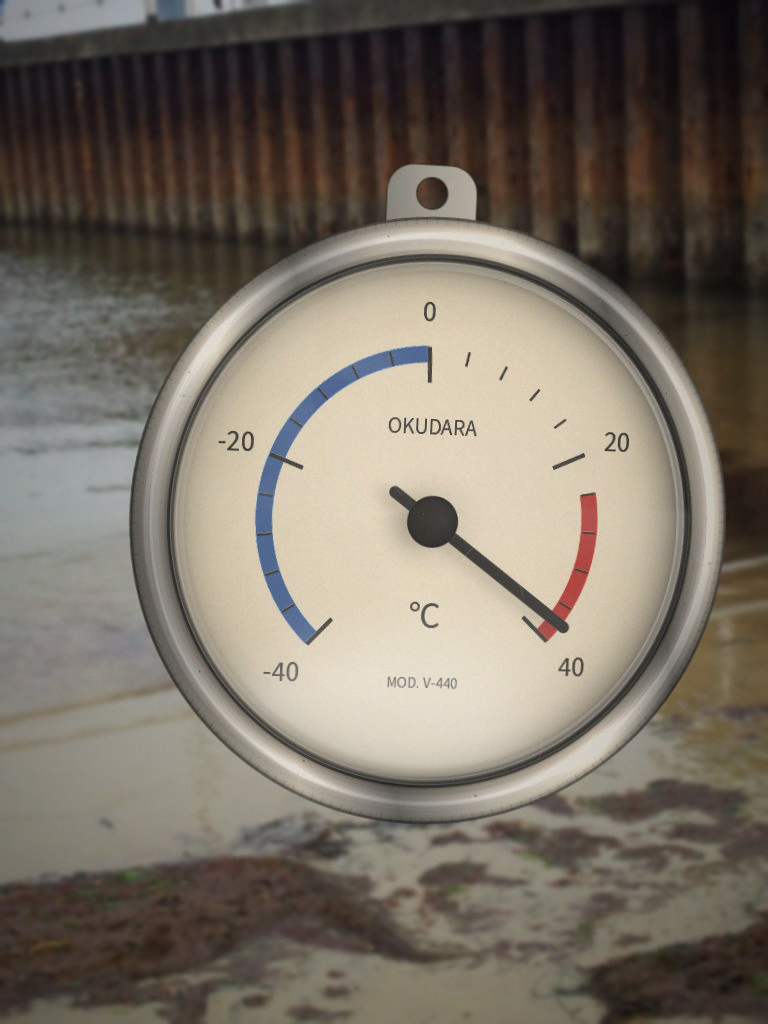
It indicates 38 °C
